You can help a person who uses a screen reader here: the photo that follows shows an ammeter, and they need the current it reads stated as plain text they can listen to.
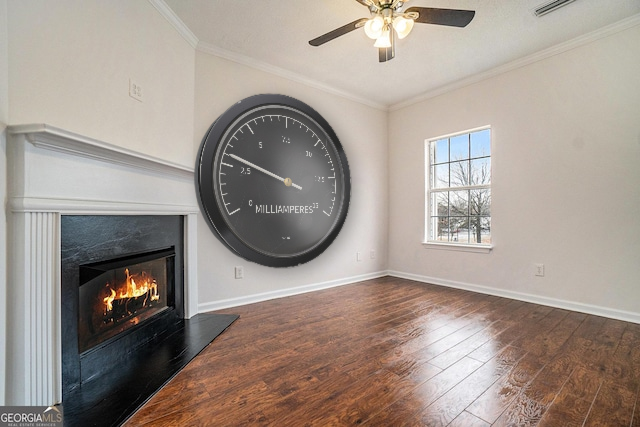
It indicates 3 mA
